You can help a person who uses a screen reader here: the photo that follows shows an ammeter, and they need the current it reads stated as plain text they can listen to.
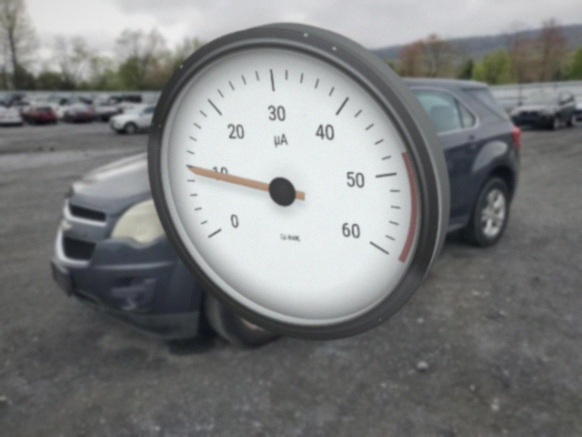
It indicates 10 µA
